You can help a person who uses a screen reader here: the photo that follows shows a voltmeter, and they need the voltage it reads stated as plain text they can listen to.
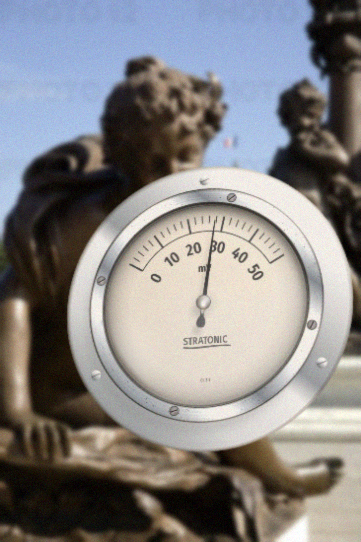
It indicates 28 mV
